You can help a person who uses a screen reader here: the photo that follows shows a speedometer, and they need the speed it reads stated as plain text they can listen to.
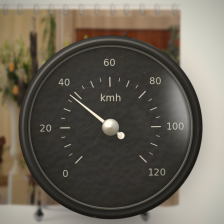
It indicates 37.5 km/h
